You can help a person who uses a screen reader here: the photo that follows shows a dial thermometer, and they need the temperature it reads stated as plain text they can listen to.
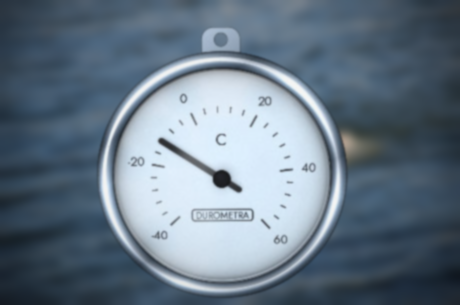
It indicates -12 °C
